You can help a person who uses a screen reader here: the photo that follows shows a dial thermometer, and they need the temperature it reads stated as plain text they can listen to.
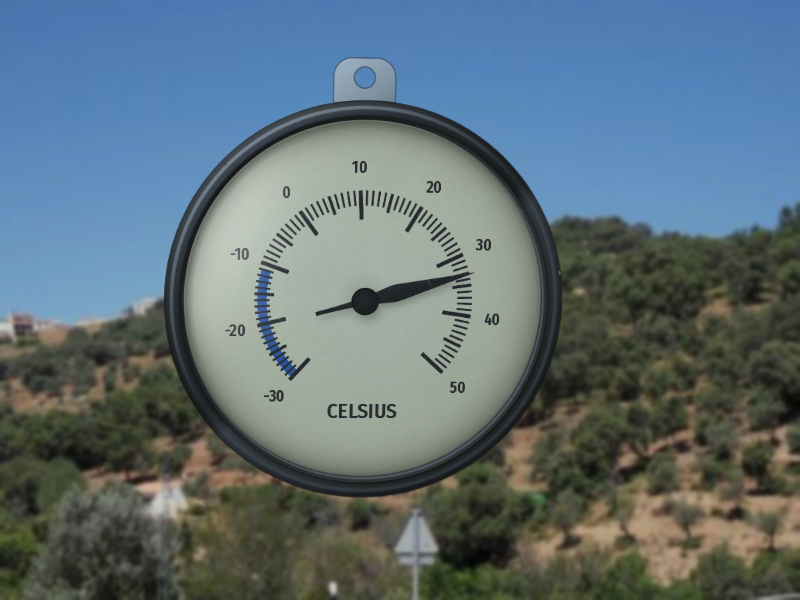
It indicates 33 °C
